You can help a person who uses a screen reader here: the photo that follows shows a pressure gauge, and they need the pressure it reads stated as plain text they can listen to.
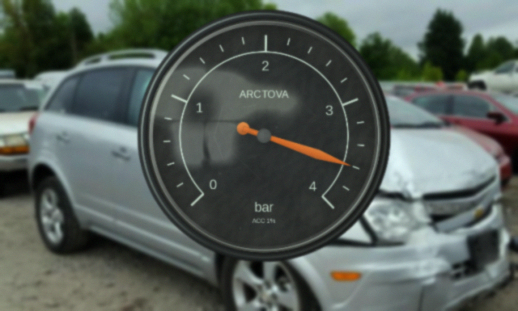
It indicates 3.6 bar
